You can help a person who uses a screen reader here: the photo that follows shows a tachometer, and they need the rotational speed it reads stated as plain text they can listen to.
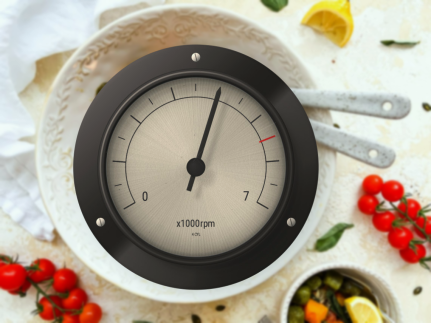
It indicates 4000 rpm
